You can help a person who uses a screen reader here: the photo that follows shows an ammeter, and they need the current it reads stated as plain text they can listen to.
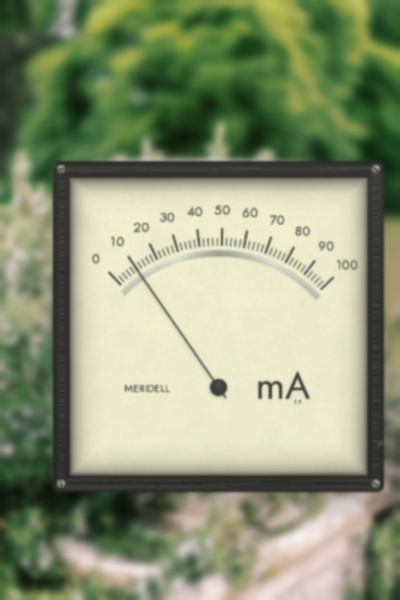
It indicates 10 mA
